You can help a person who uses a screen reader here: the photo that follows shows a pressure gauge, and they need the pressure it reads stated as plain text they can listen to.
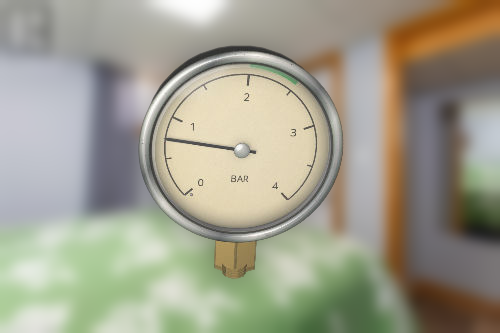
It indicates 0.75 bar
